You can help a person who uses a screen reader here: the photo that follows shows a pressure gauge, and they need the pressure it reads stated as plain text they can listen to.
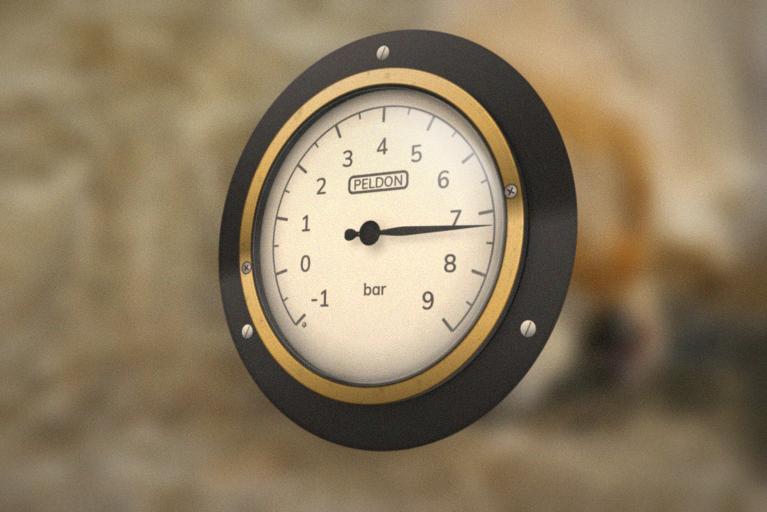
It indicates 7.25 bar
